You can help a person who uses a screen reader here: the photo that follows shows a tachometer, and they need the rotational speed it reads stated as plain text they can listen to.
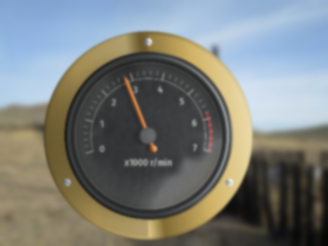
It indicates 2800 rpm
